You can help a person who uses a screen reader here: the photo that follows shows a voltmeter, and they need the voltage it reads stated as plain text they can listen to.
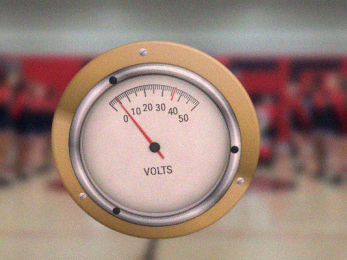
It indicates 5 V
